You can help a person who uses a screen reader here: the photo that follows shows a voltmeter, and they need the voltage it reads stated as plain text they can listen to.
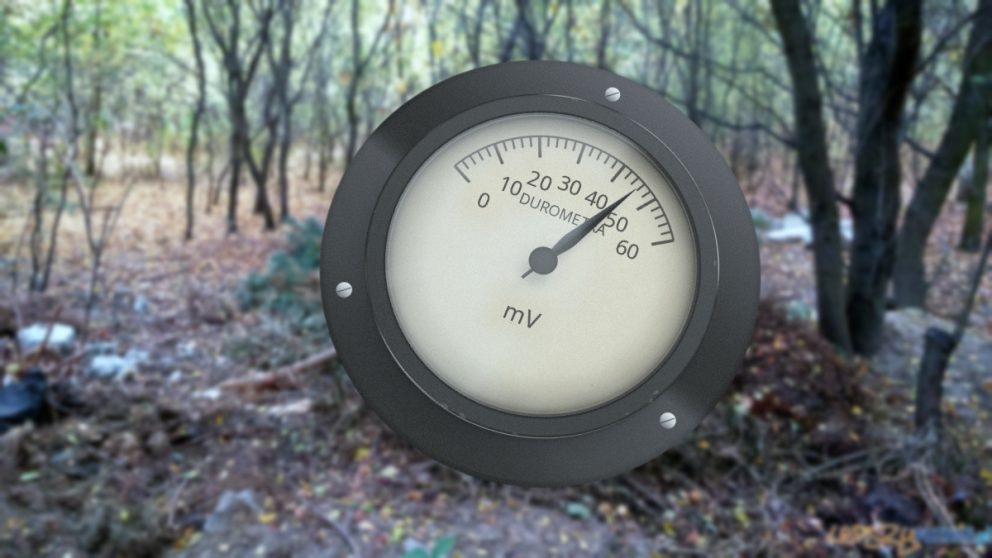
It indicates 46 mV
